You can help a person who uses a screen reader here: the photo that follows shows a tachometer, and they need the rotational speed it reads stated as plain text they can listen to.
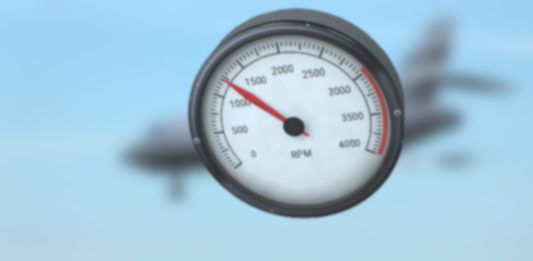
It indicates 1250 rpm
